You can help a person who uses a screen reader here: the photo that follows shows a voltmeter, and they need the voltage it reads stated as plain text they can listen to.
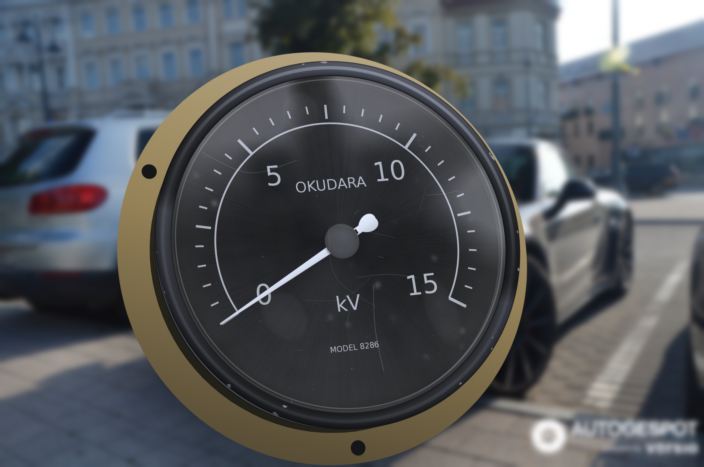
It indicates 0 kV
